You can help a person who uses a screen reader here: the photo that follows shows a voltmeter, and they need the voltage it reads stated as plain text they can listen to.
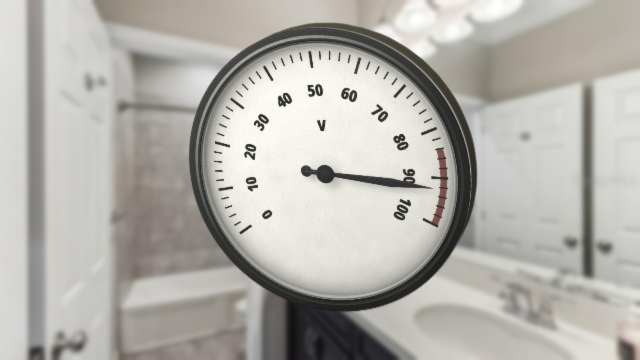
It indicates 92 V
